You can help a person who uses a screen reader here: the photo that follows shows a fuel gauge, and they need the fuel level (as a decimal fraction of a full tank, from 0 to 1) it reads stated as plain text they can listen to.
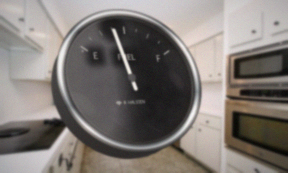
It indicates 0.375
